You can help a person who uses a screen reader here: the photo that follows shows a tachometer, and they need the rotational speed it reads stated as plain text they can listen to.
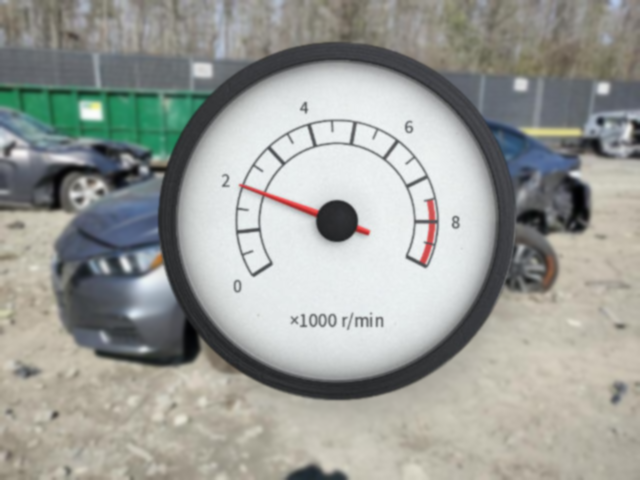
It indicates 2000 rpm
